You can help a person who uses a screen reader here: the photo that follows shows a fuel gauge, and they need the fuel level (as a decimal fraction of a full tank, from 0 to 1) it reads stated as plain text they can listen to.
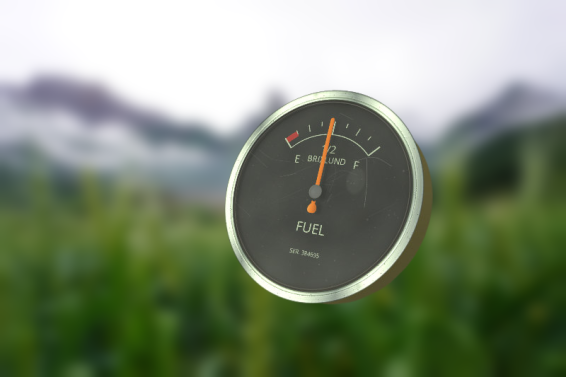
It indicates 0.5
